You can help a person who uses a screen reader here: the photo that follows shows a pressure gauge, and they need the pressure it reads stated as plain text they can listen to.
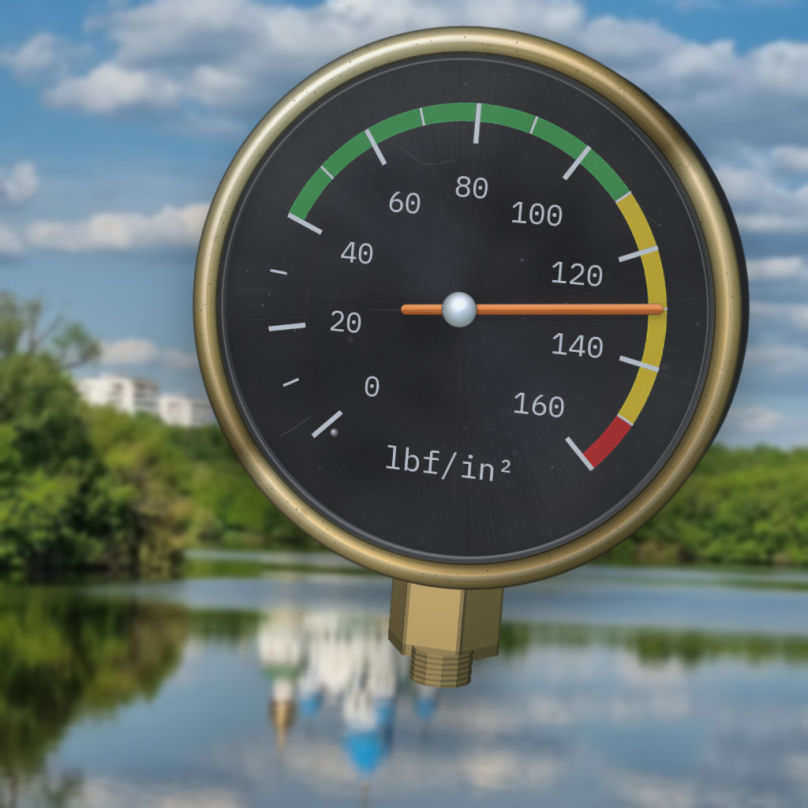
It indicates 130 psi
